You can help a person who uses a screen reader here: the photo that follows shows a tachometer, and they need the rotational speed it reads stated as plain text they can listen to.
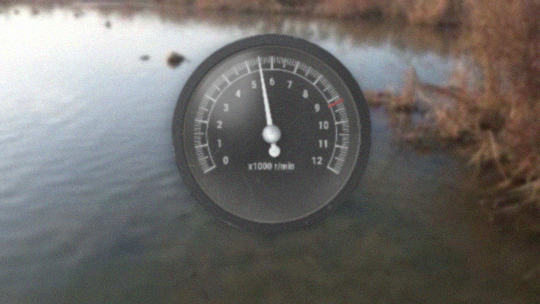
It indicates 5500 rpm
